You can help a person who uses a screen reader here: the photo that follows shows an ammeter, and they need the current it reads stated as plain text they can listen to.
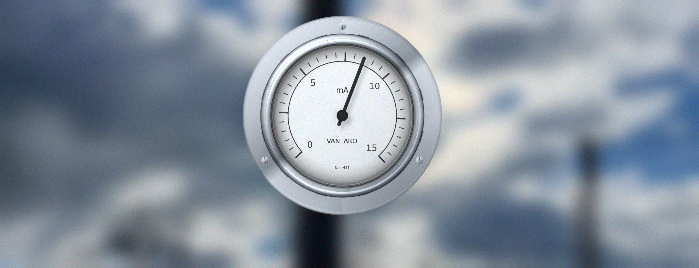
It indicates 8.5 mA
